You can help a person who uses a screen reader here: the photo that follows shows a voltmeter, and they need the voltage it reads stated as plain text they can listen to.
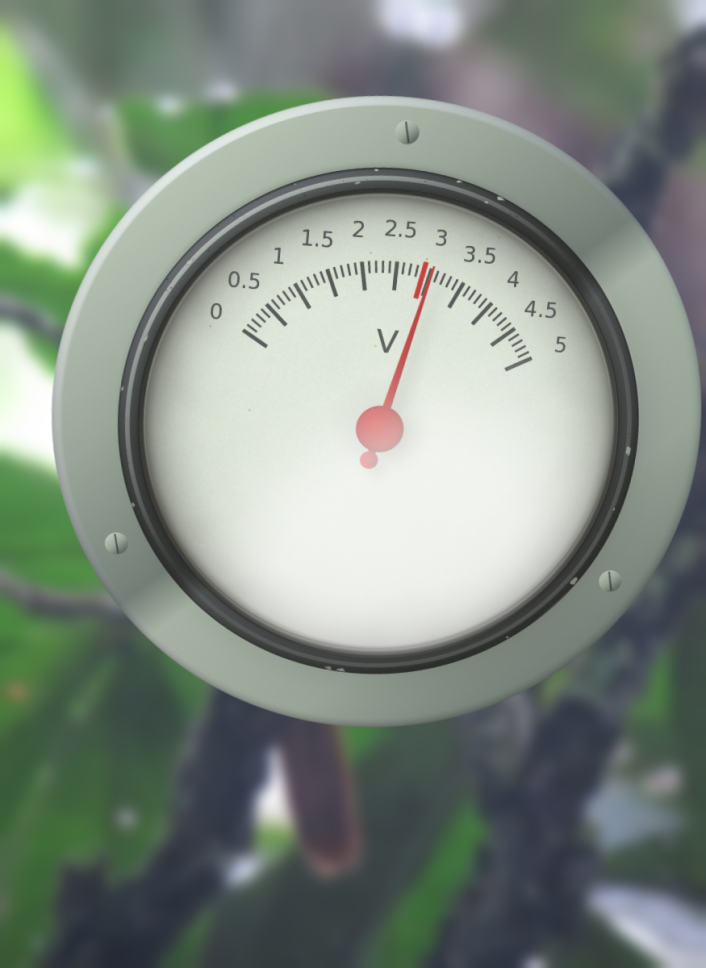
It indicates 3 V
